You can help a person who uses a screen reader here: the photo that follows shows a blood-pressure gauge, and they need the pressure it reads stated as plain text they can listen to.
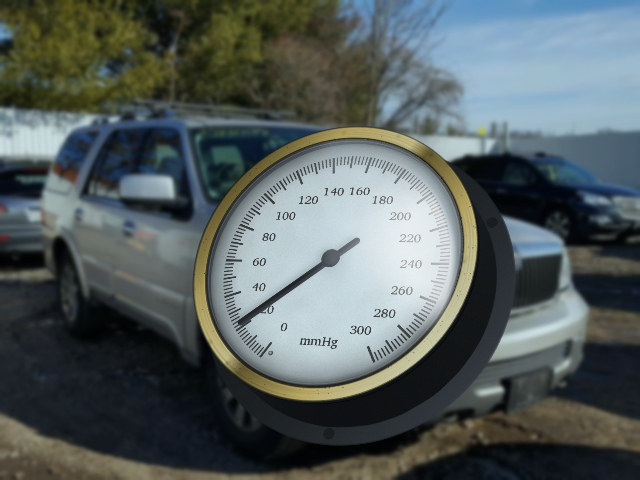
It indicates 20 mmHg
